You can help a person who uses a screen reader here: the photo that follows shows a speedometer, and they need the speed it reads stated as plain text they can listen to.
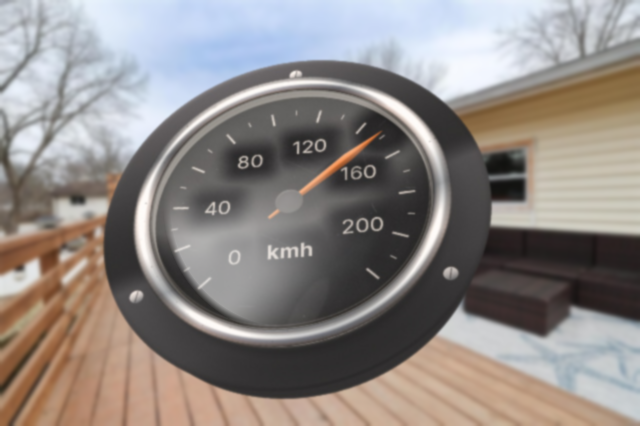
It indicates 150 km/h
